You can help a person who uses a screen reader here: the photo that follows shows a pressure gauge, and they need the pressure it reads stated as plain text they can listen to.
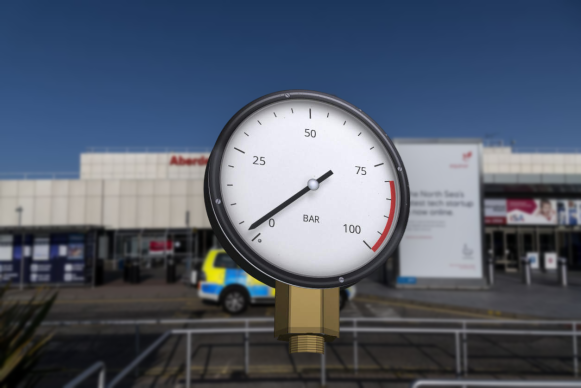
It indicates 2.5 bar
